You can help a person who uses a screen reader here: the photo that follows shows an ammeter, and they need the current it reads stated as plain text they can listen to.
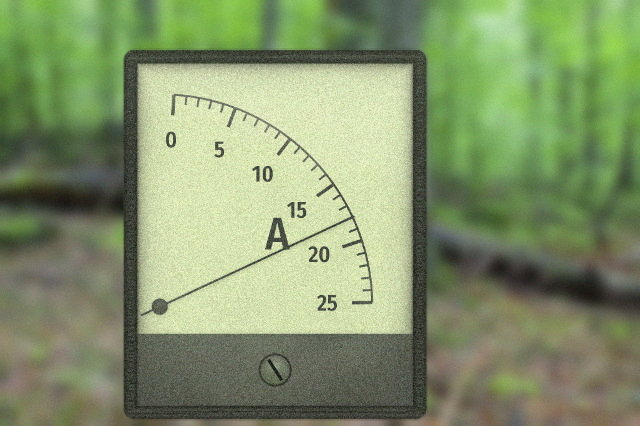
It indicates 18 A
